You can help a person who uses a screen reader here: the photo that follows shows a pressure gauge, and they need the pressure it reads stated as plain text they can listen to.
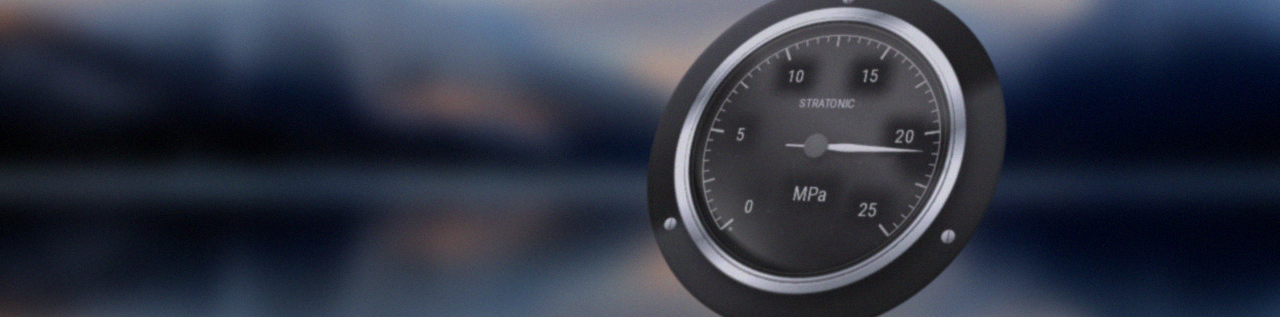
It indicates 21 MPa
